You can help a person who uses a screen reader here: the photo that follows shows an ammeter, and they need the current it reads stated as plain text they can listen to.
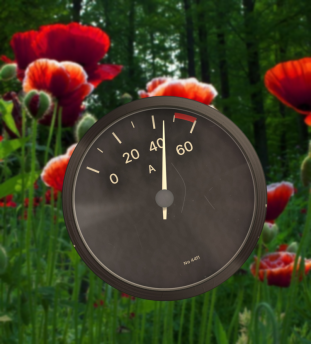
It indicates 45 A
